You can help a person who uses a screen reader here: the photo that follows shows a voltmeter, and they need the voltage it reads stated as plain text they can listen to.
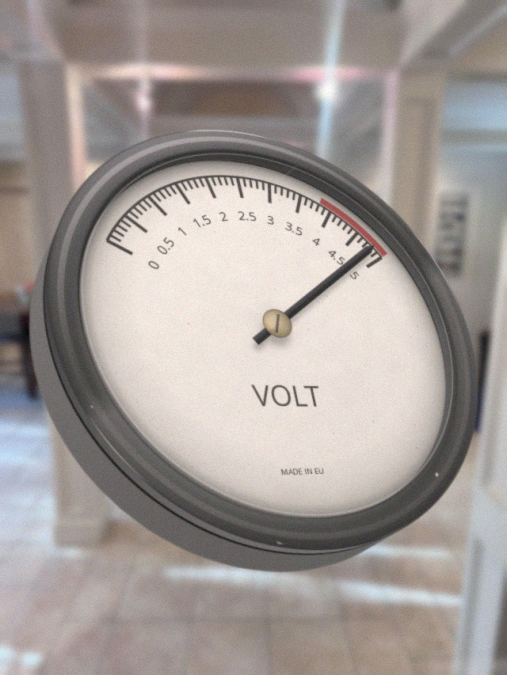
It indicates 4.8 V
